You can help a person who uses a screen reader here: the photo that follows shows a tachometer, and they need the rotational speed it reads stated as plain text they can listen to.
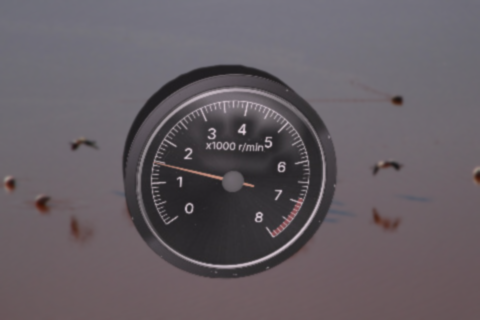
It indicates 1500 rpm
